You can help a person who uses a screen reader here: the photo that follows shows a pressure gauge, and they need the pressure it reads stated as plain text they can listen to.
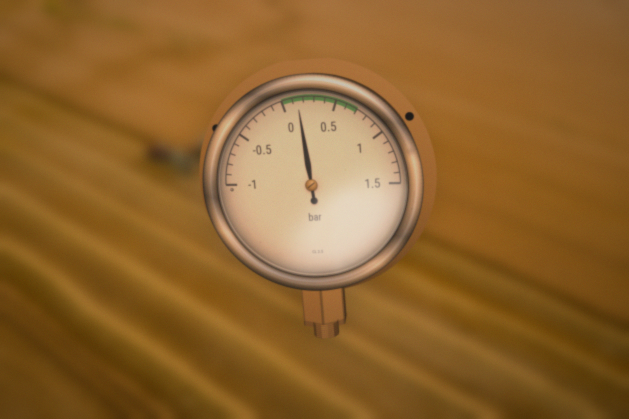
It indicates 0.15 bar
